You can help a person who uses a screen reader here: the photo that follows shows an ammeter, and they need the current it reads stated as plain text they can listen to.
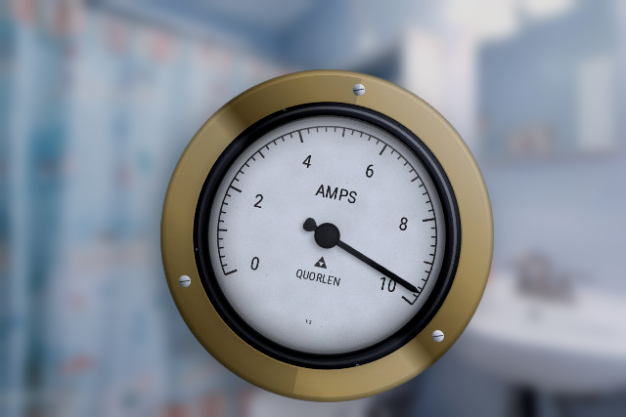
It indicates 9.7 A
